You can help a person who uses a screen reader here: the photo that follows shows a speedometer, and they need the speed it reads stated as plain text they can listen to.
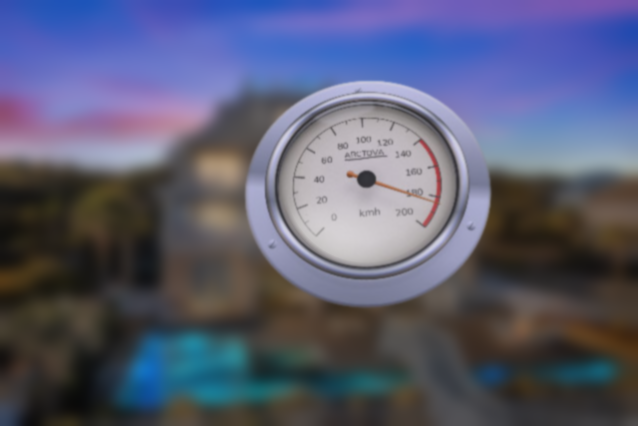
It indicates 185 km/h
